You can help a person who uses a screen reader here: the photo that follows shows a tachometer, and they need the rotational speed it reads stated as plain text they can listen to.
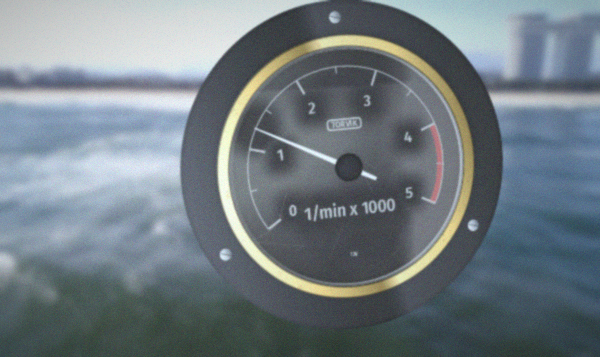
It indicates 1250 rpm
